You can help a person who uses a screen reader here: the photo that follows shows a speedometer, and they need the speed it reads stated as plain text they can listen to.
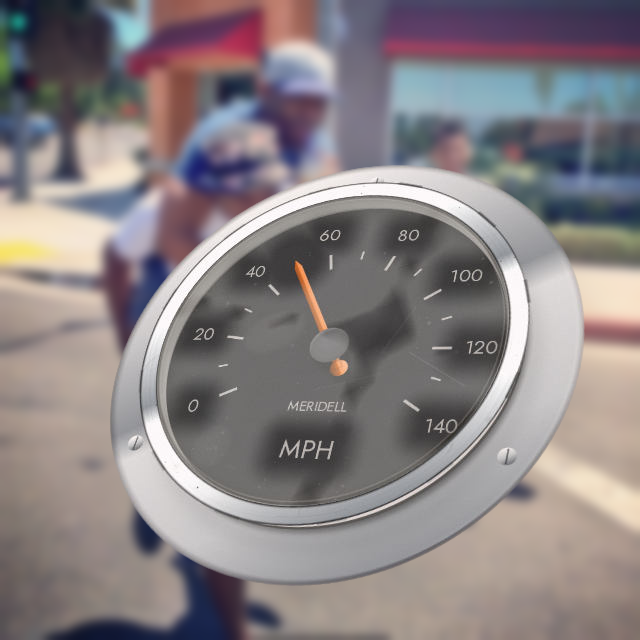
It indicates 50 mph
